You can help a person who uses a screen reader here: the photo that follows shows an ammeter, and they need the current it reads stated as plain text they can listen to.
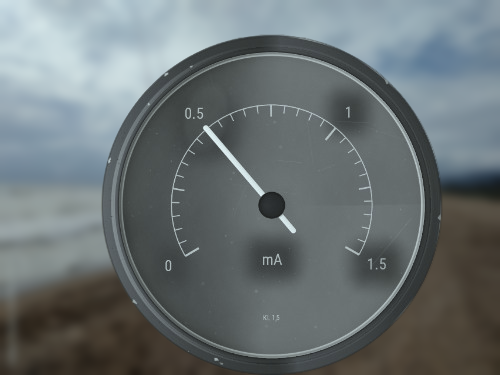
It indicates 0.5 mA
